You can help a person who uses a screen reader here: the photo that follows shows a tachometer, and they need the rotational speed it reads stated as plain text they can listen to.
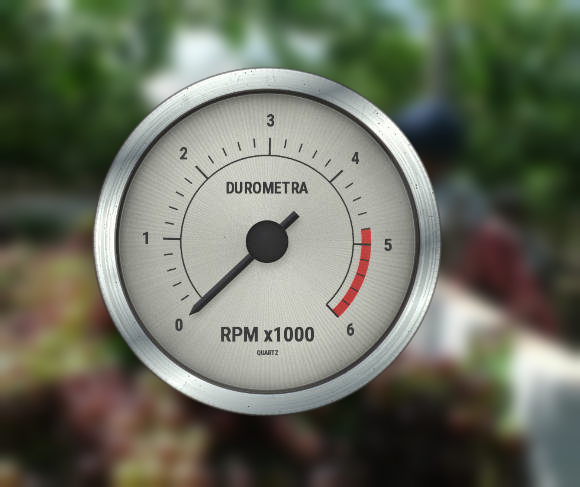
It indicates 0 rpm
